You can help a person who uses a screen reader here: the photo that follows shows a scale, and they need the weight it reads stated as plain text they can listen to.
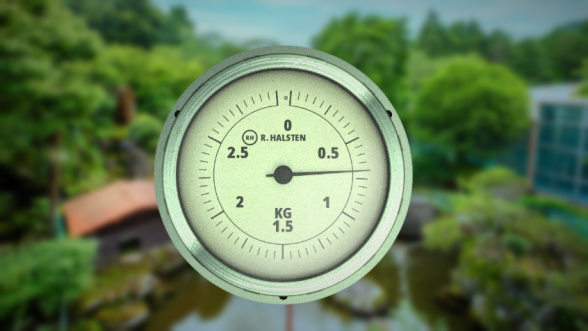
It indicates 0.7 kg
